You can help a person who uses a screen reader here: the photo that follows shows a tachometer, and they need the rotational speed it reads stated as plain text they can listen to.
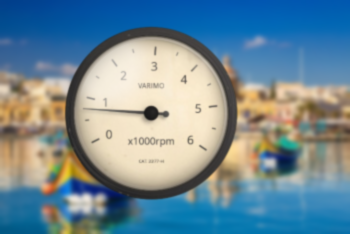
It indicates 750 rpm
